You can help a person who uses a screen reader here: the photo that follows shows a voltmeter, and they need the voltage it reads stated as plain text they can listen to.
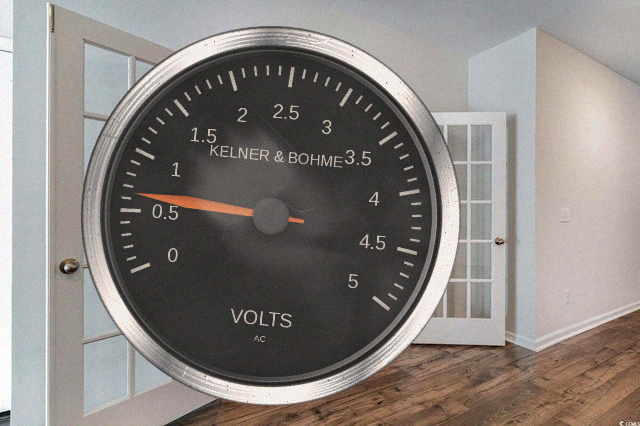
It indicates 0.65 V
